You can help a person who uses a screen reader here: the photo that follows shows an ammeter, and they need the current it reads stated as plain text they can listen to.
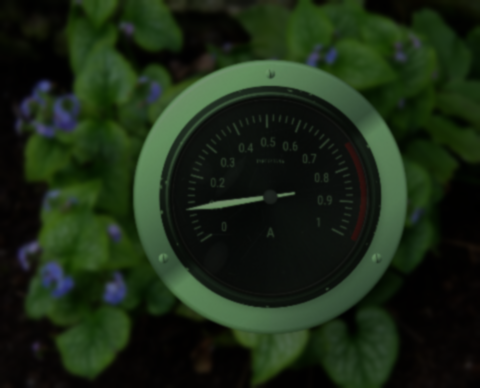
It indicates 0.1 A
